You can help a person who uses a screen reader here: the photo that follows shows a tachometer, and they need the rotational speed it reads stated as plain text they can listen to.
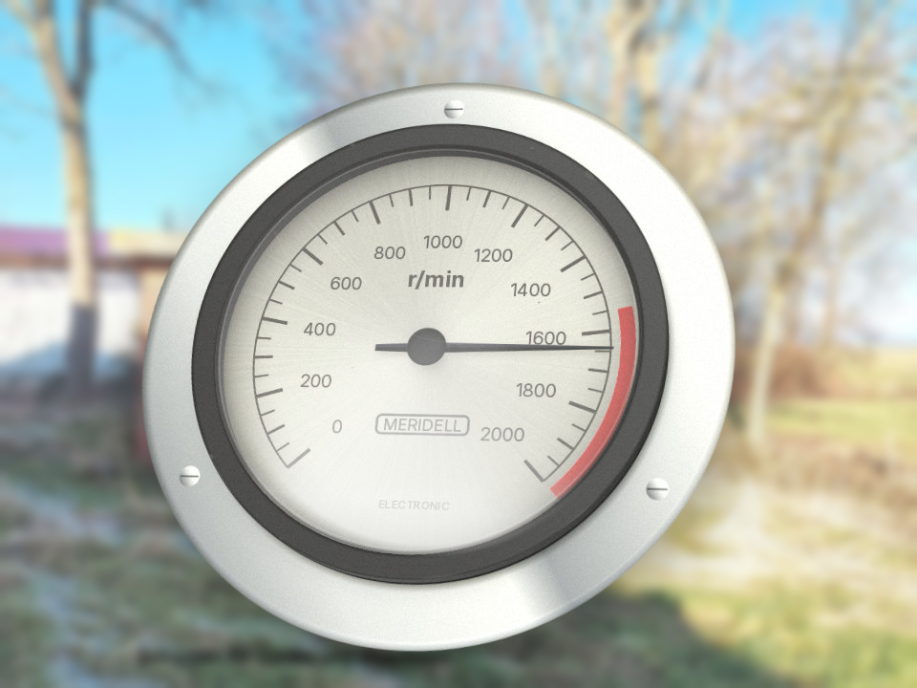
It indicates 1650 rpm
